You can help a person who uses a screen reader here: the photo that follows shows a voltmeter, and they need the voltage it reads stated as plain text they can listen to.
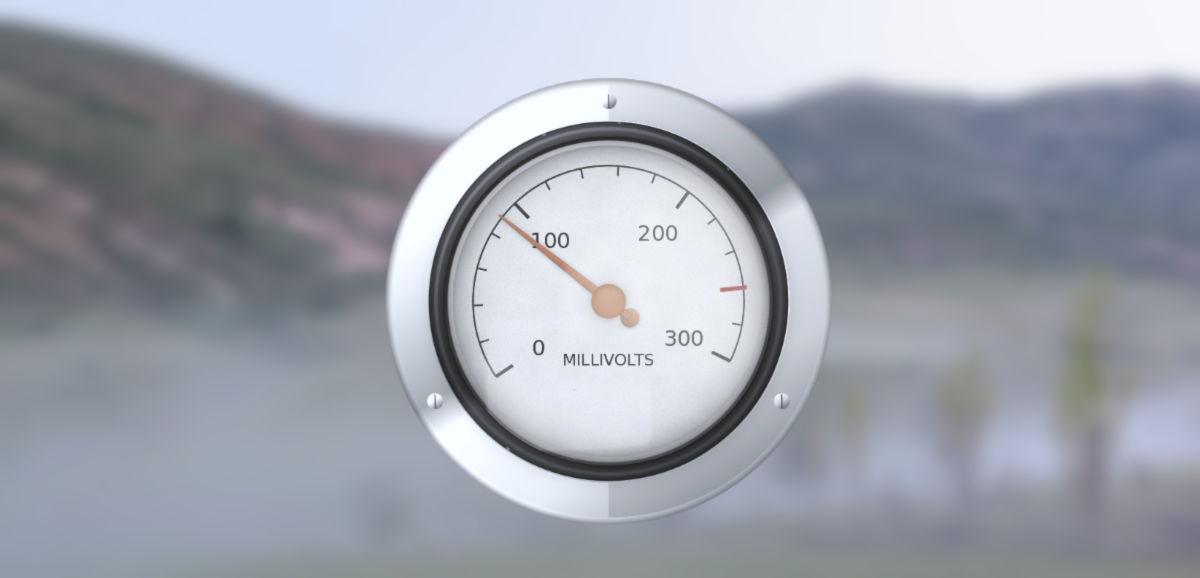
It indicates 90 mV
